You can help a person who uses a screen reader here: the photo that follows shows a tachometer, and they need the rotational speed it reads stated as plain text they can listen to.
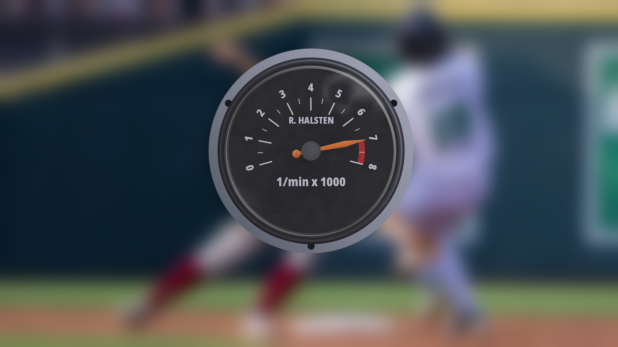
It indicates 7000 rpm
